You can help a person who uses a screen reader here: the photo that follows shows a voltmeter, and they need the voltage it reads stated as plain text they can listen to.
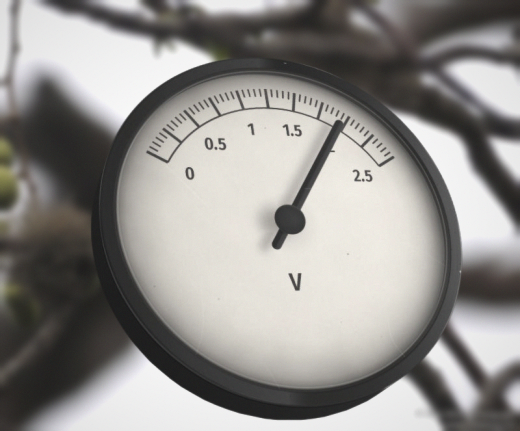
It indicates 1.95 V
